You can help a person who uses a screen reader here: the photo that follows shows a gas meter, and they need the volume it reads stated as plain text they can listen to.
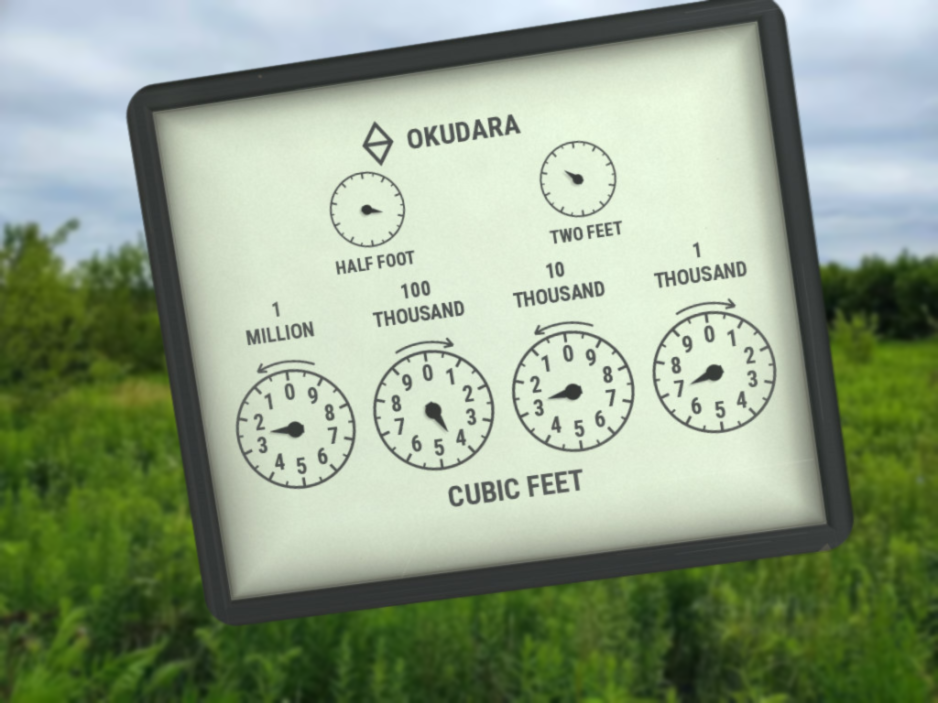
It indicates 242700 ft³
